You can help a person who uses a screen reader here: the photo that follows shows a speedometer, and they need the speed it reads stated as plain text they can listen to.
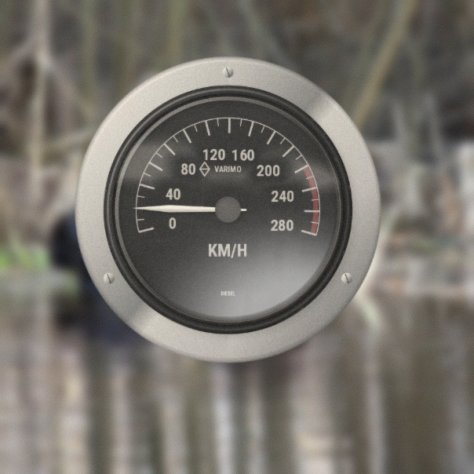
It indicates 20 km/h
